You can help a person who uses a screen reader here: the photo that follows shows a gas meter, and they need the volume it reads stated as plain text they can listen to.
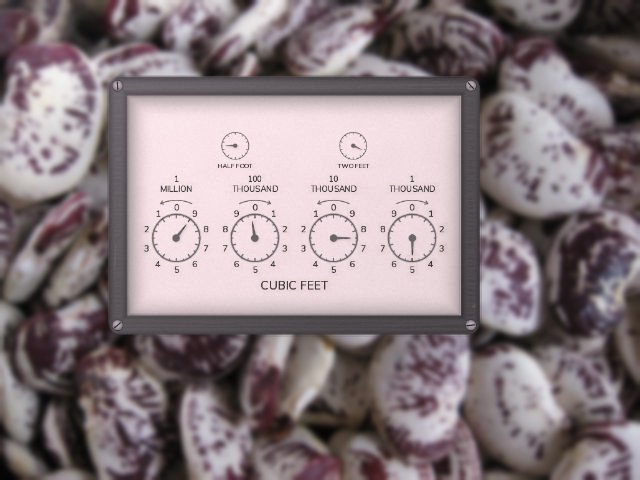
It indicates 897500 ft³
